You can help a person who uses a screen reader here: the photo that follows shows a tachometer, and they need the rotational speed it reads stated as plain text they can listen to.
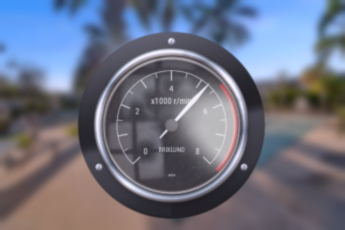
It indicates 5250 rpm
